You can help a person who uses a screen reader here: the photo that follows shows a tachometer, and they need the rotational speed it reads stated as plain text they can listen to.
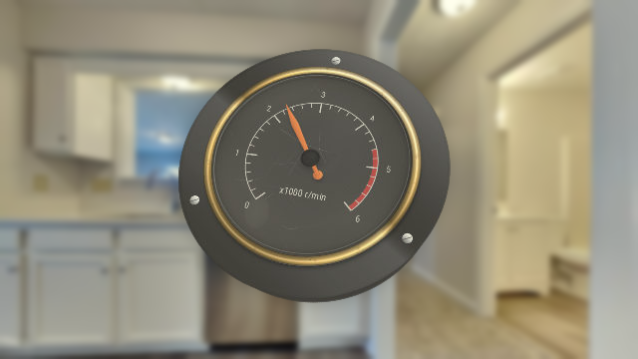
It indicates 2300 rpm
